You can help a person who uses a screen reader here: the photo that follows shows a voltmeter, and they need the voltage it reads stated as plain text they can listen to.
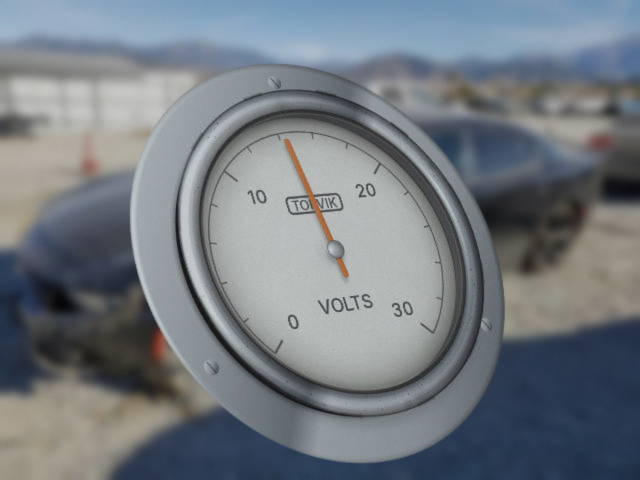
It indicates 14 V
